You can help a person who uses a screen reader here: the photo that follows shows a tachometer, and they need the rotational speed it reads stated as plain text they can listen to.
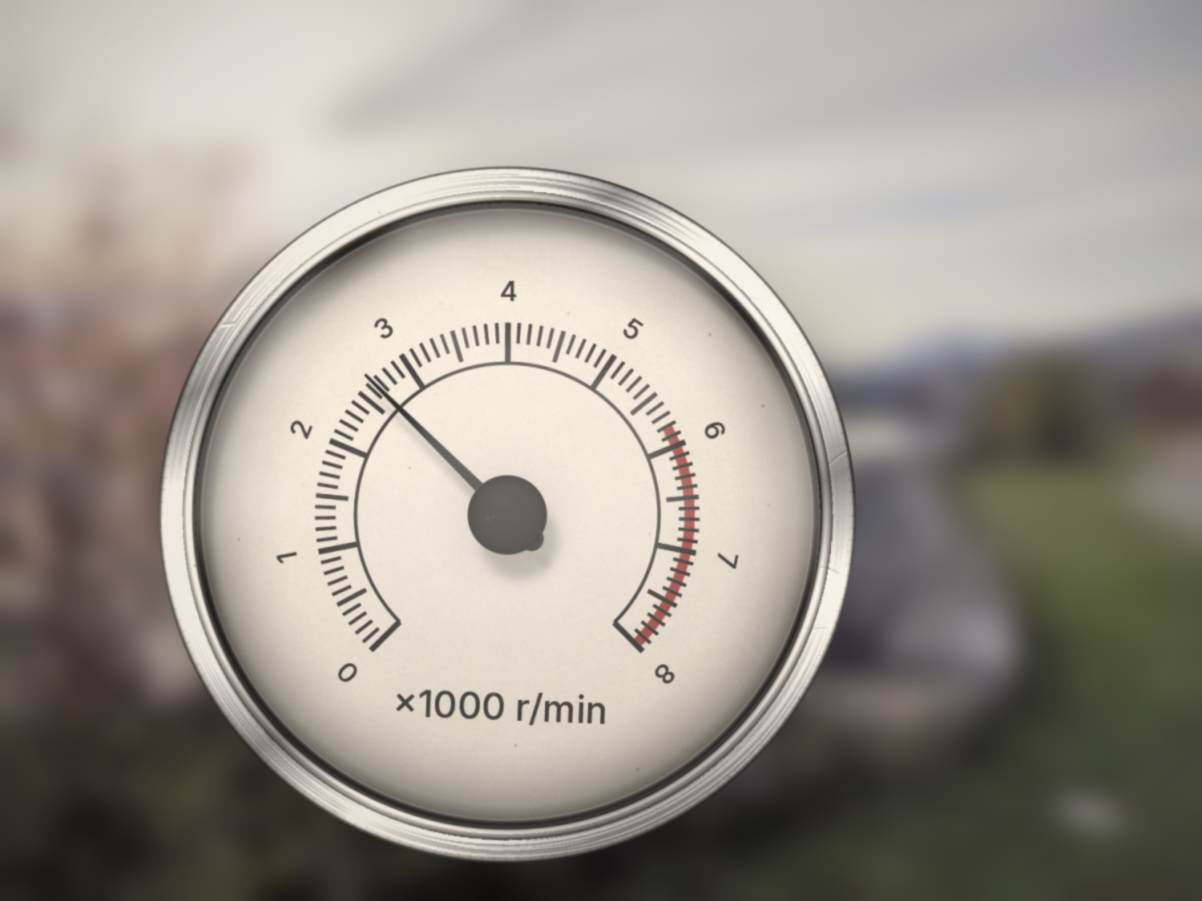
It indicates 2650 rpm
